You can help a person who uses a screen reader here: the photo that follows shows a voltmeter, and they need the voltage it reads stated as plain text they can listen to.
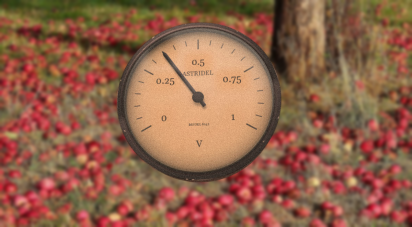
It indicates 0.35 V
